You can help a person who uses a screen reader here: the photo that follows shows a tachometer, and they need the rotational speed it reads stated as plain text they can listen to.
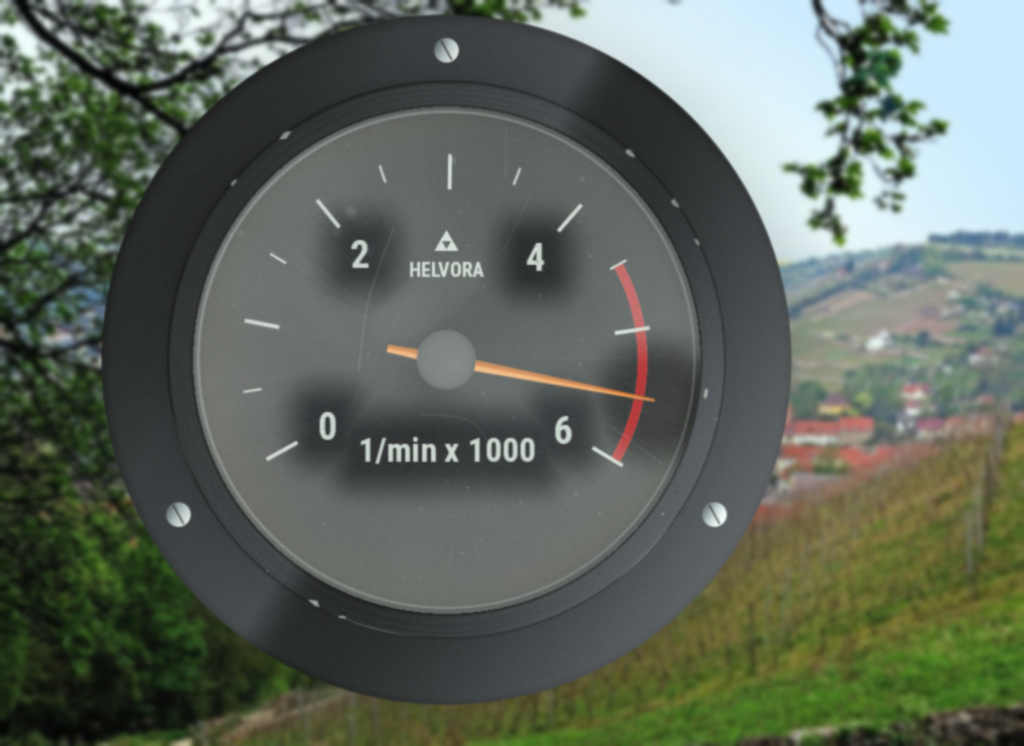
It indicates 5500 rpm
